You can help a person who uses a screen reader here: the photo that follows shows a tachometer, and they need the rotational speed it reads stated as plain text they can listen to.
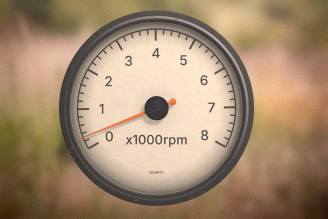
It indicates 300 rpm
